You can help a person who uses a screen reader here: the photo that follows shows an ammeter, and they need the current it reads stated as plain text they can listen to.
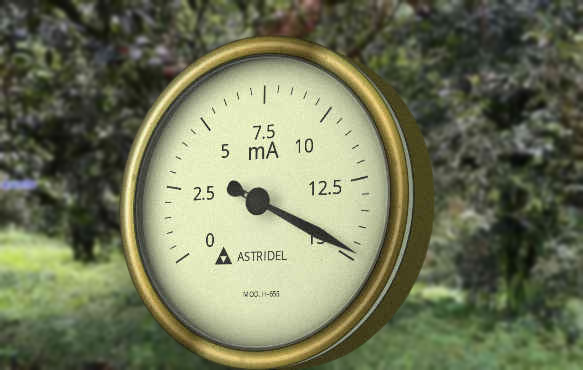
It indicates 14.75 mA
